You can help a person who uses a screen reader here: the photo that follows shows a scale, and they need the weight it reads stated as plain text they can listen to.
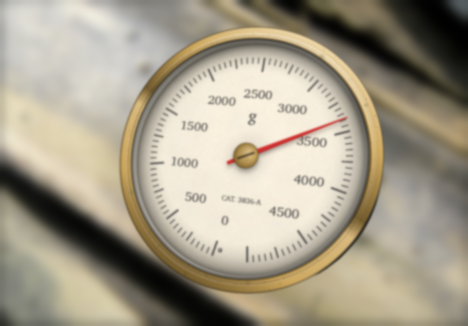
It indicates 3400 g
